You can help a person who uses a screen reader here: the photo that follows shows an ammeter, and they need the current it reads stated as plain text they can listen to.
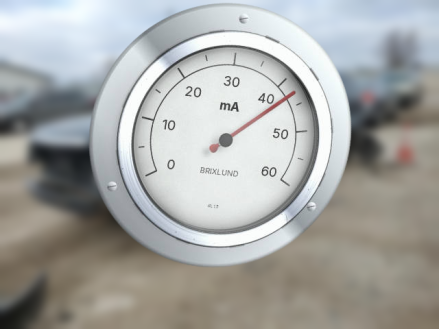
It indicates 42.5 mA
